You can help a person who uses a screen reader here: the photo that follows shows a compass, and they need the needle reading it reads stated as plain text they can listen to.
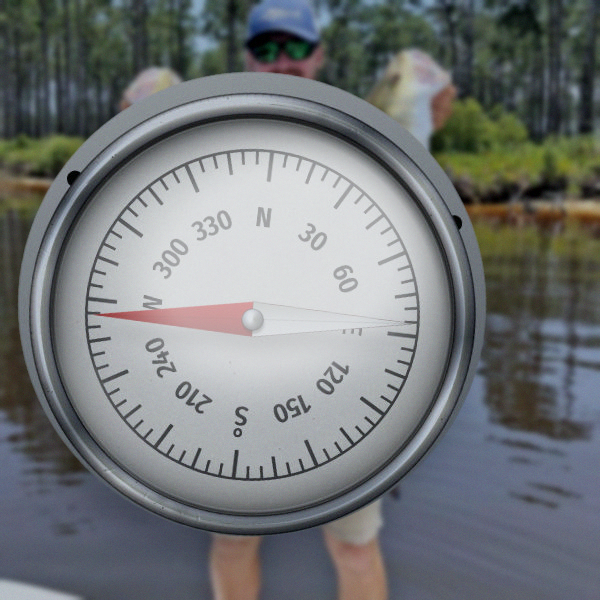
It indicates 265 °
